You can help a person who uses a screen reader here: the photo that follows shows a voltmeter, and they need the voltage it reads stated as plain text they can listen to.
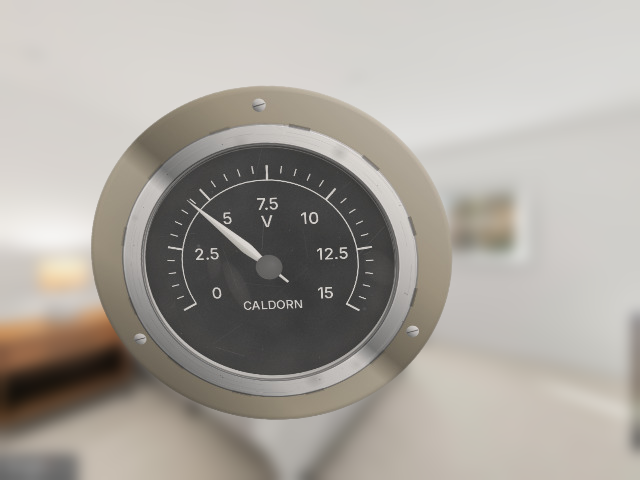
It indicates 4.5 V
